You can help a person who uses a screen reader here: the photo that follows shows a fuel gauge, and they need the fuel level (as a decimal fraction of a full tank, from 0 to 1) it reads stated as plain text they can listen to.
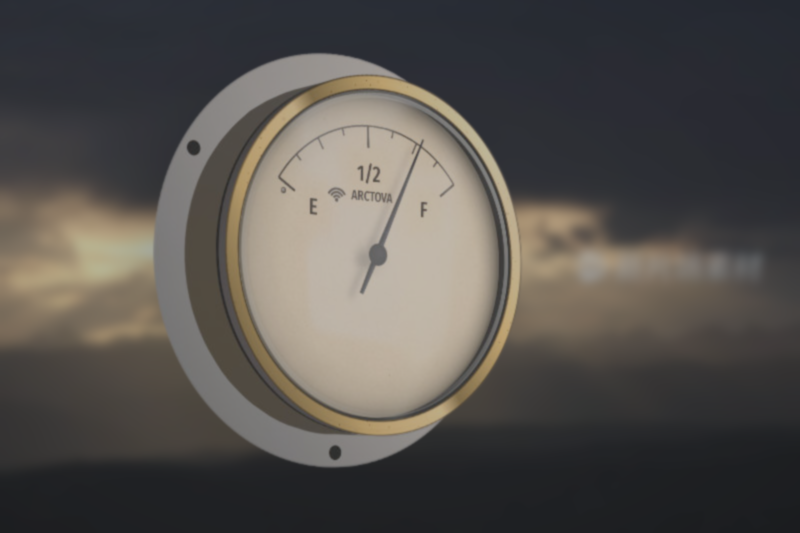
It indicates 0.75
